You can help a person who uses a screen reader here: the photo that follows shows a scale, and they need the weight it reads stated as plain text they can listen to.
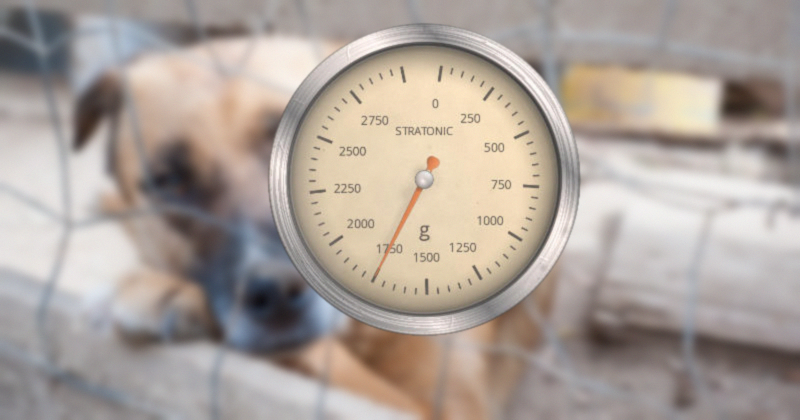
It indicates 1750 g
